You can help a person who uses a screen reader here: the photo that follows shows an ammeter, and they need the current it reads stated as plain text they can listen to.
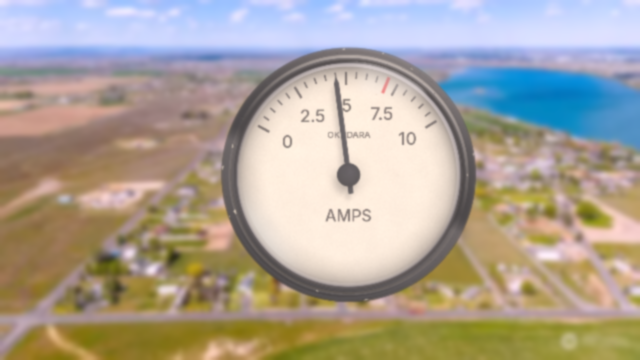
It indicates 4.5 A
